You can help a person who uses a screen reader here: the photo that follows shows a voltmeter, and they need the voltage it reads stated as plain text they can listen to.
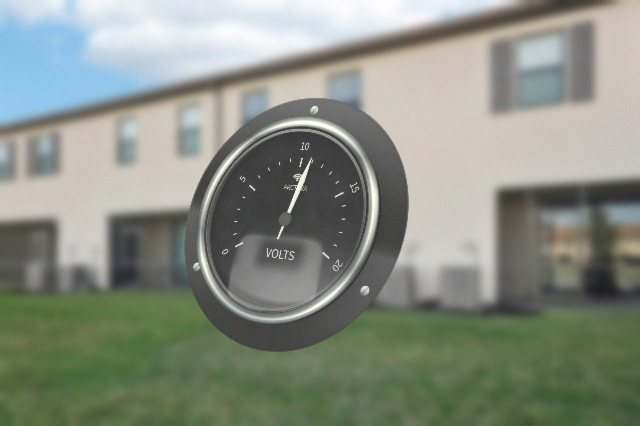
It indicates 11 V
